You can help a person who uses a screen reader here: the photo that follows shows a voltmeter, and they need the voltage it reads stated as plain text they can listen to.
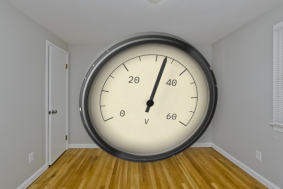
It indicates 32.5 V
